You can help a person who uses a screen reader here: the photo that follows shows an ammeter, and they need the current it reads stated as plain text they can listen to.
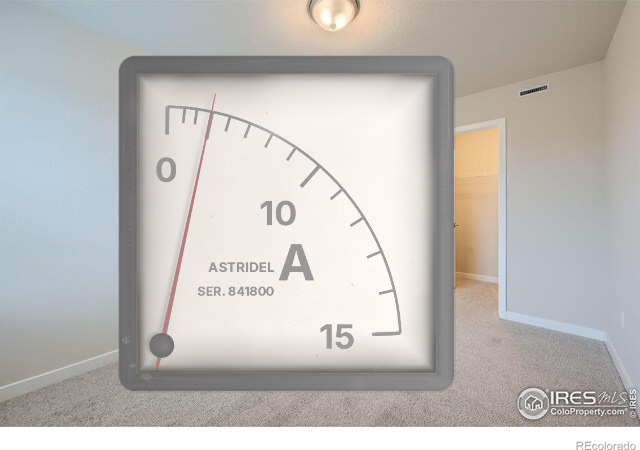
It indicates 5 A
